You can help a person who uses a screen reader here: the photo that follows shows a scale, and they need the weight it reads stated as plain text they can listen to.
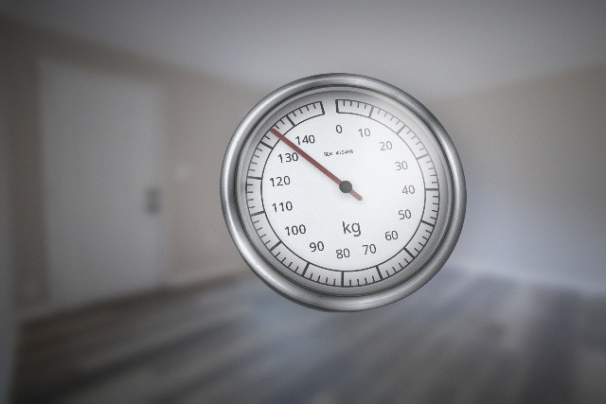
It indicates 134 kg
